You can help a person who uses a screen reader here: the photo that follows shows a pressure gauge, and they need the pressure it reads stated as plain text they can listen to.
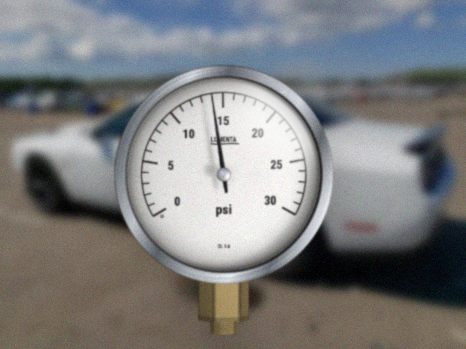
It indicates 14 psi
